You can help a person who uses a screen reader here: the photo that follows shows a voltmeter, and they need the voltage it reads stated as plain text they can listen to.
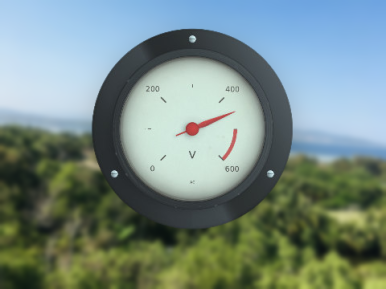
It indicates 450 V
